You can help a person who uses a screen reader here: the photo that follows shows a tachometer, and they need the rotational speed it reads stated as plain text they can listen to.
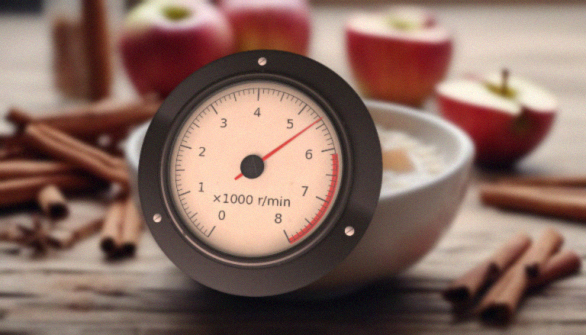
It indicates 5400 rpm
